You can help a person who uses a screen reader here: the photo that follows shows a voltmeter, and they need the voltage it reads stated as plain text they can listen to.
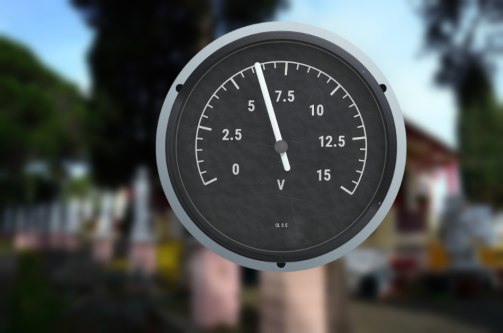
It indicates 6.25 V
